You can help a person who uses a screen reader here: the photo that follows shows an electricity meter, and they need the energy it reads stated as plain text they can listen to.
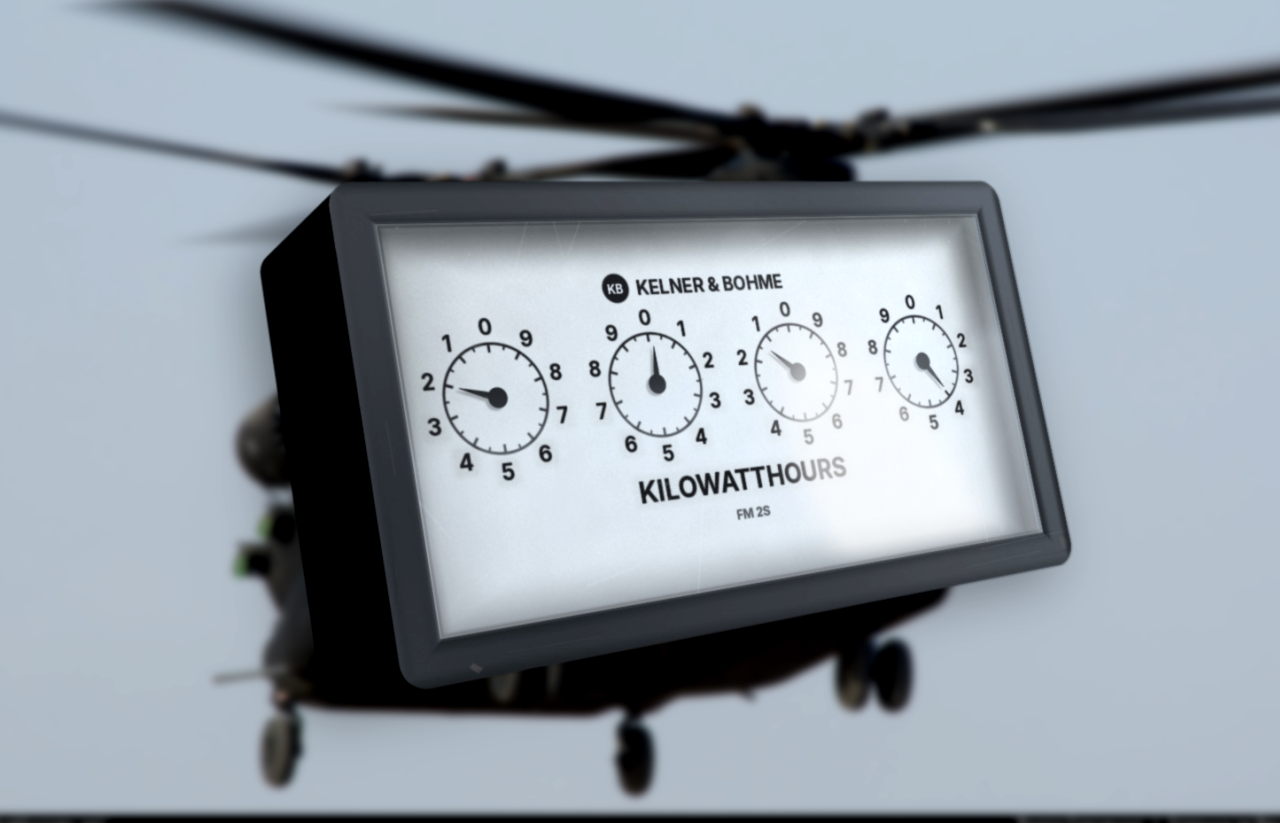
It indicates 2014 kWh
